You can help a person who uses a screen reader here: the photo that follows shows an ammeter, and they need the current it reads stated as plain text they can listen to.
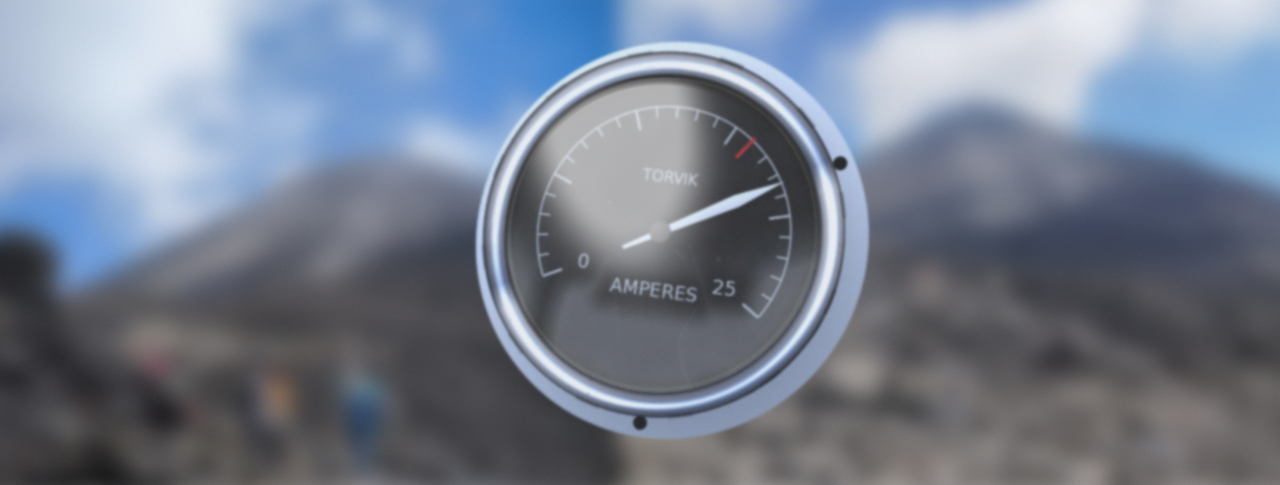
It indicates 18.5 A
